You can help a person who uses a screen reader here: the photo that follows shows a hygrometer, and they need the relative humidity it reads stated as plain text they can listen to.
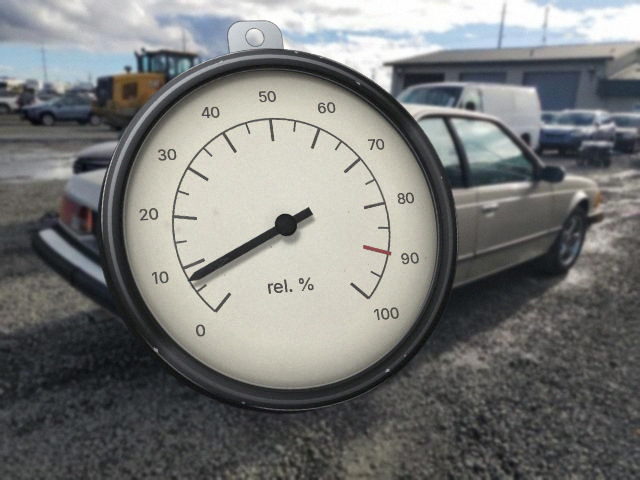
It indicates 7.5 %
